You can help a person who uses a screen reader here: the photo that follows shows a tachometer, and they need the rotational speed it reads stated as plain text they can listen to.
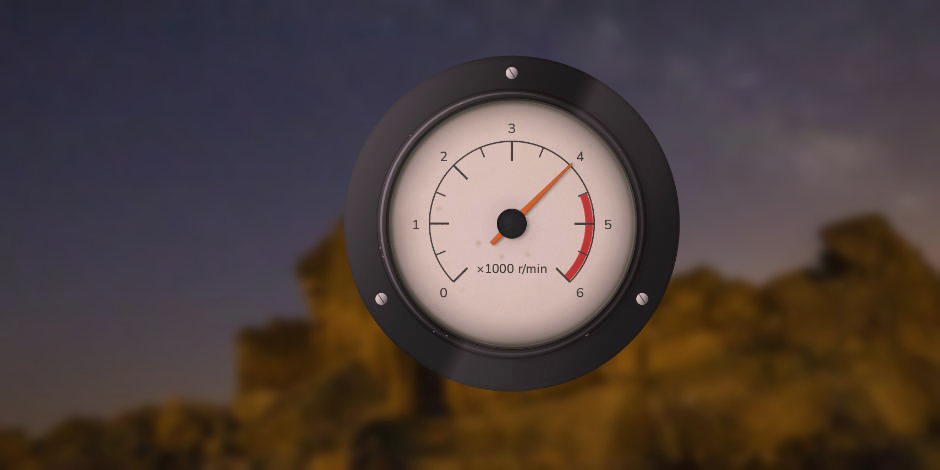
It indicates 4000 rpm
